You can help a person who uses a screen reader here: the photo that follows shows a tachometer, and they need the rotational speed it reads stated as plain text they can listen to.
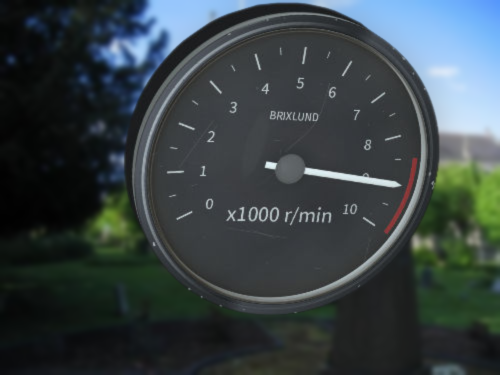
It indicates 9000 rpm
